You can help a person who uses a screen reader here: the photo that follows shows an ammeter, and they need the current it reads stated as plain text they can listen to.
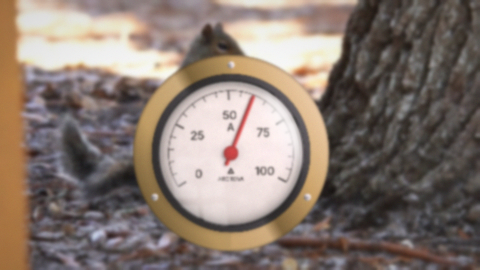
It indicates 60 A
